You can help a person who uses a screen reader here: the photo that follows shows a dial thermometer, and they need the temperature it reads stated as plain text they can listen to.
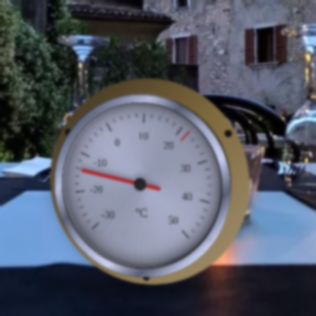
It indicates -14 °C
